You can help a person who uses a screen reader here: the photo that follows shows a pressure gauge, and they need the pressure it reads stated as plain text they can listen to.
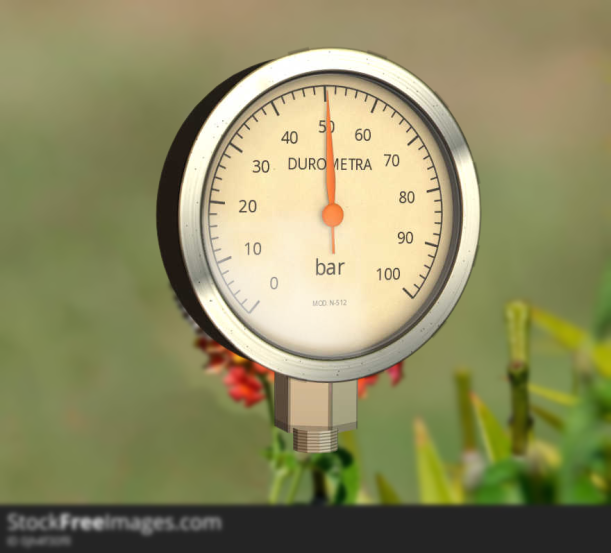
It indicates 50 bar
